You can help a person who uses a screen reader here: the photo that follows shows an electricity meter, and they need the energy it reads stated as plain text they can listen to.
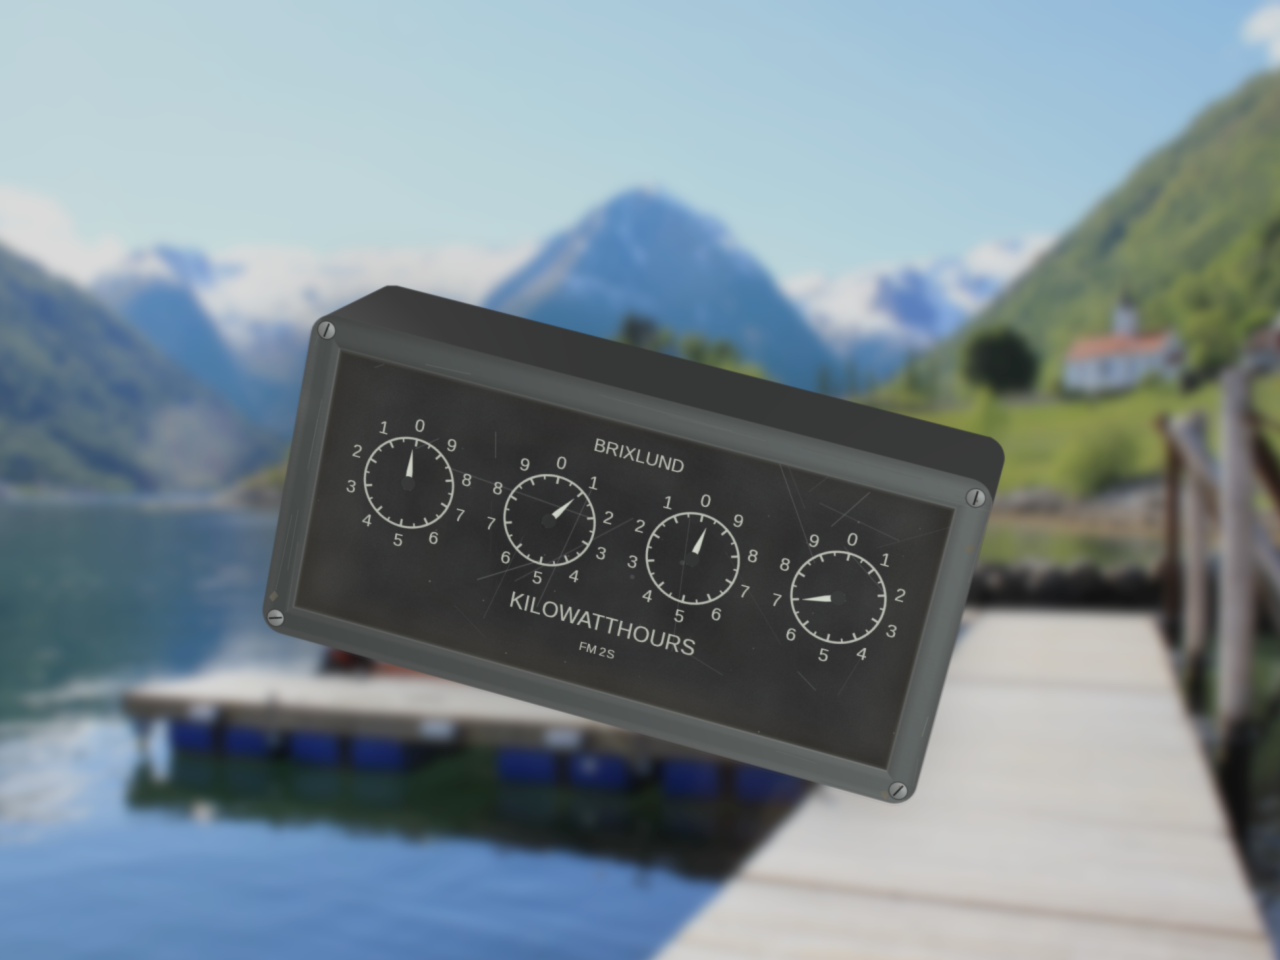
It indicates 97 kWh
